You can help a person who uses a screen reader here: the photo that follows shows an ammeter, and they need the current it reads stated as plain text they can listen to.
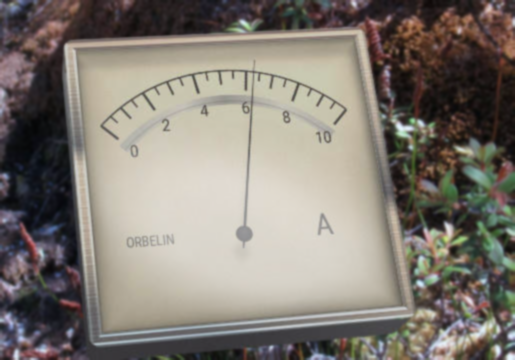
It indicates 6.25 A
